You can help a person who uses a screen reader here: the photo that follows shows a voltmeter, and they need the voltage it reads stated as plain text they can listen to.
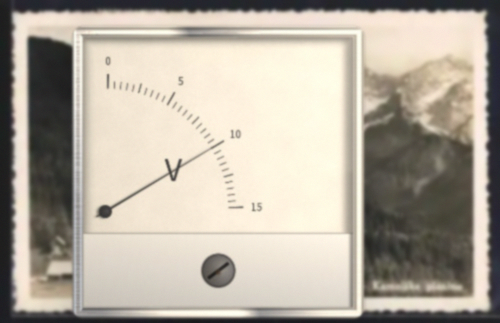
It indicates 10 V
